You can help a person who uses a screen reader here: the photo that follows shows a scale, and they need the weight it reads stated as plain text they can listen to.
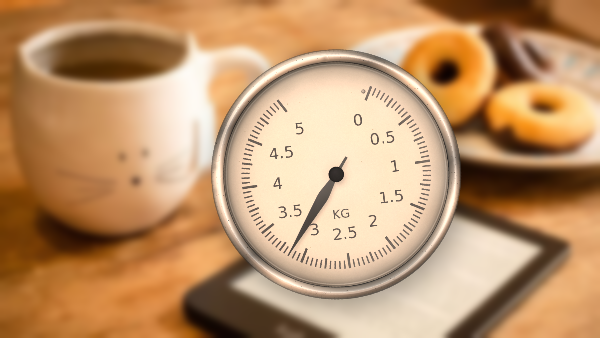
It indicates 3.15 kg
